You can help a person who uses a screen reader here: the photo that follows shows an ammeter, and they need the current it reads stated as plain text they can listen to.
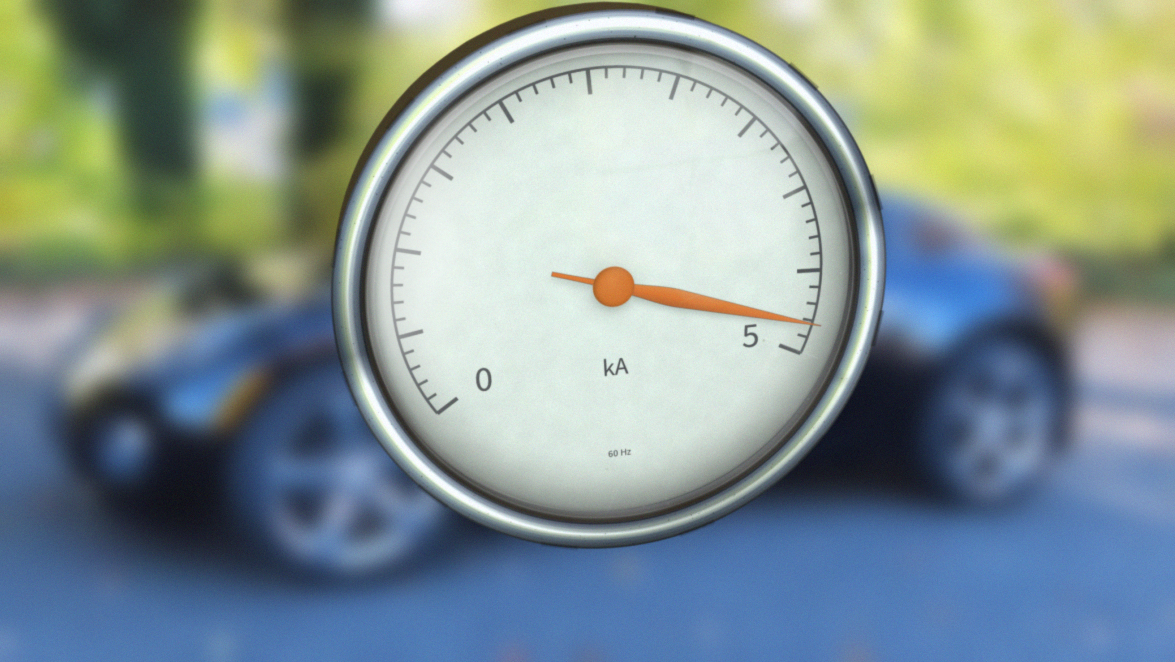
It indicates 4.8 kA
